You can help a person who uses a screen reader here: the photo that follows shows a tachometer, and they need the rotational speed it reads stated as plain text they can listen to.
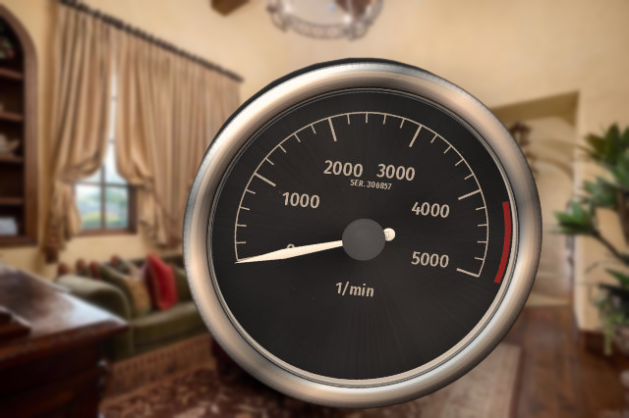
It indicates 0 rpm
